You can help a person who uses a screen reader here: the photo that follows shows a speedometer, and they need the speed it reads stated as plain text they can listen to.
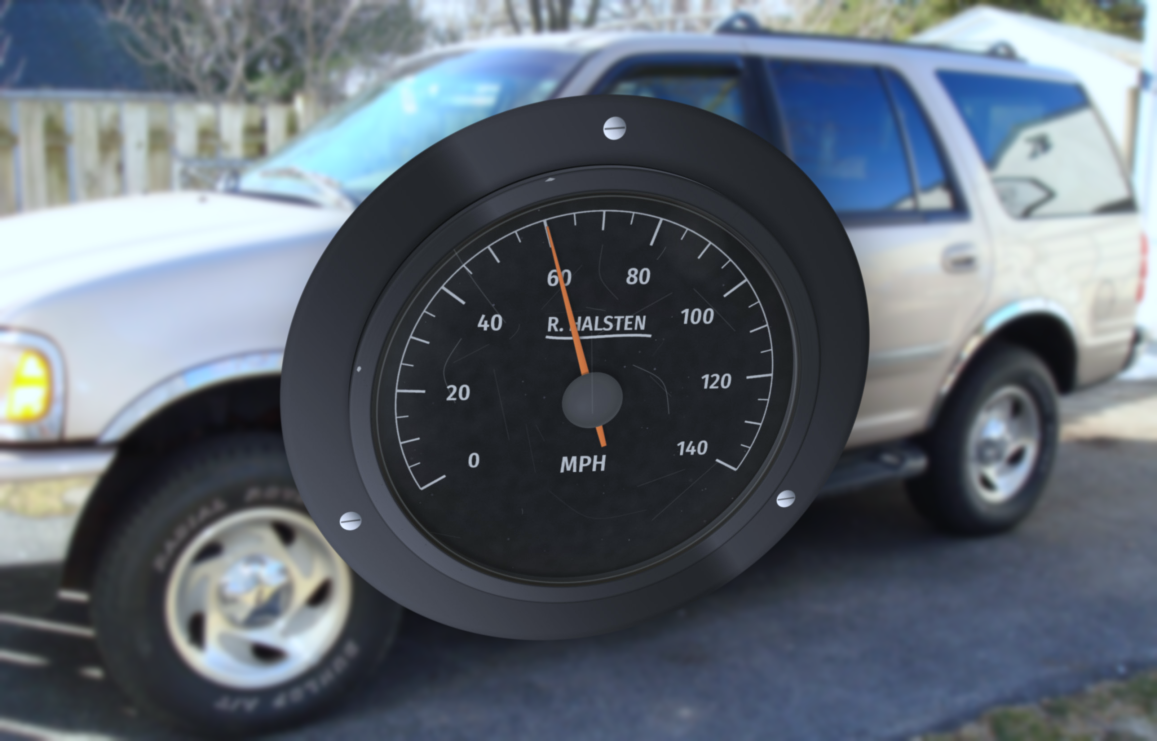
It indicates 60 mph
